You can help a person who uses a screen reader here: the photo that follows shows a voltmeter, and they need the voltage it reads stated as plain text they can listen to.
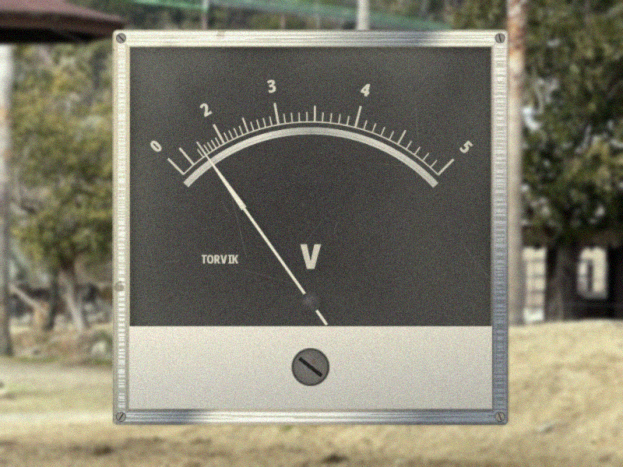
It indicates 1.5 V
